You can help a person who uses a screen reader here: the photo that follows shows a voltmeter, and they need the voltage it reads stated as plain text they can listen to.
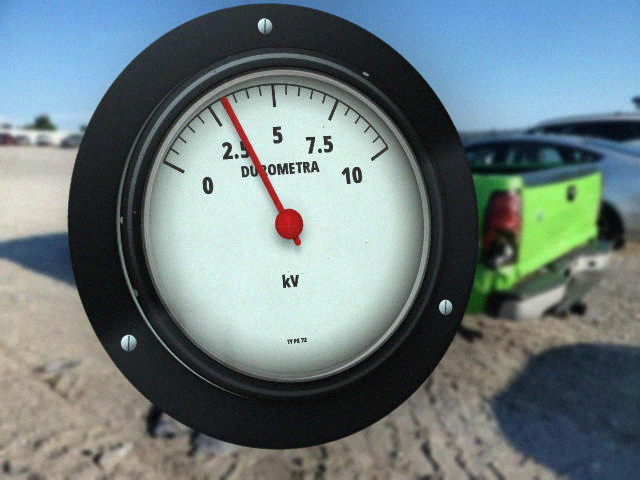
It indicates 3 kV
